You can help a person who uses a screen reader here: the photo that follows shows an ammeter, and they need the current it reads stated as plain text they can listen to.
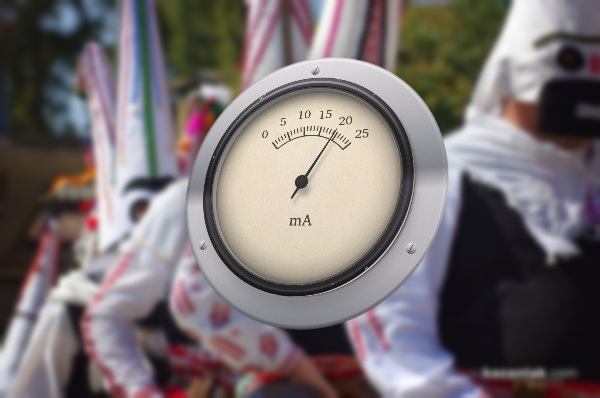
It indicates 20 mA
